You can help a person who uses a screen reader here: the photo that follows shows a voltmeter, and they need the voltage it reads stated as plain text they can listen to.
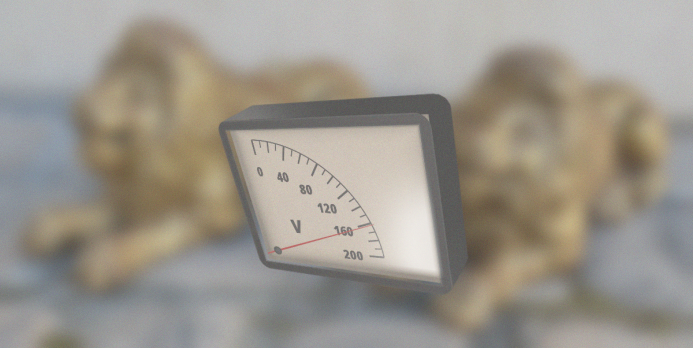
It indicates 160 V
